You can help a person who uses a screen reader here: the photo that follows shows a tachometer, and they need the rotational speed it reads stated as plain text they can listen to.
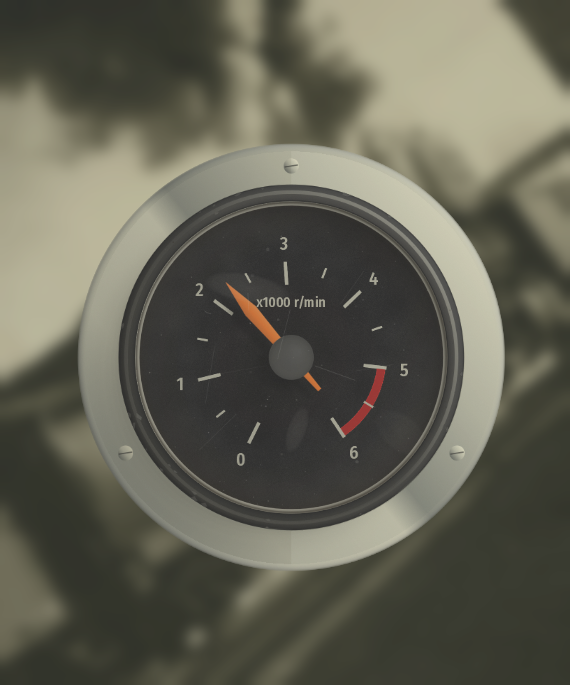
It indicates 2250 rpm
